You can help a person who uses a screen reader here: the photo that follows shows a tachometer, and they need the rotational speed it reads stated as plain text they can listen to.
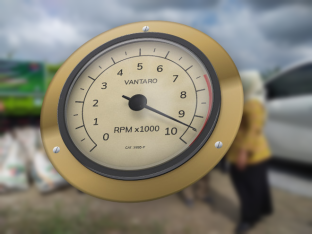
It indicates 9500 rpm
